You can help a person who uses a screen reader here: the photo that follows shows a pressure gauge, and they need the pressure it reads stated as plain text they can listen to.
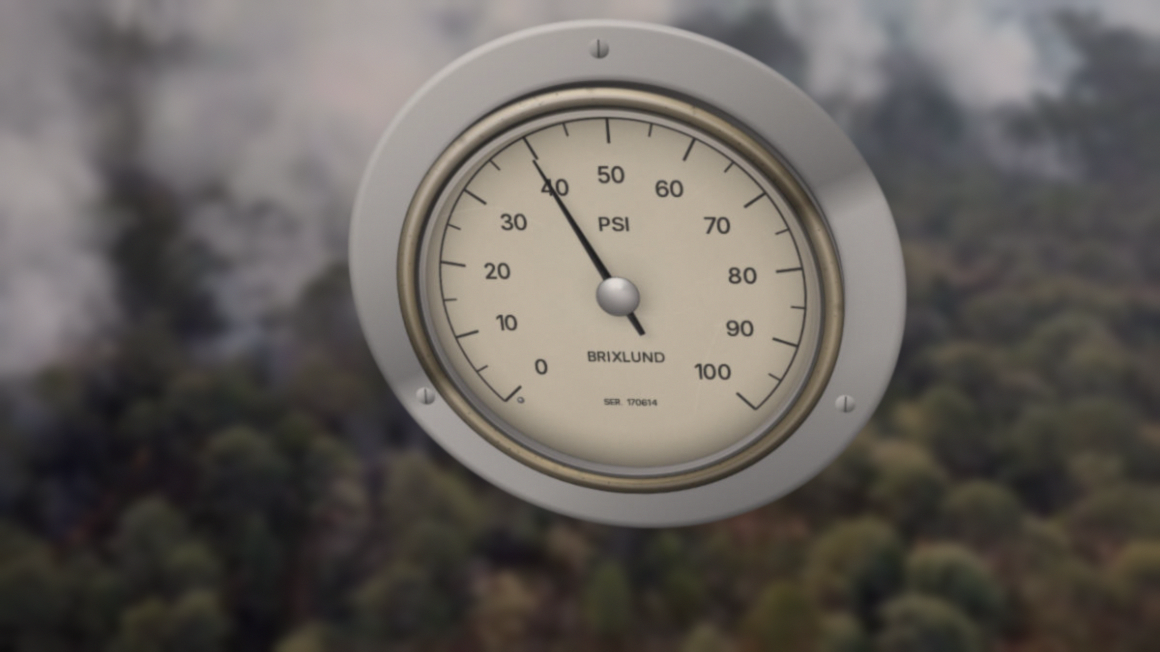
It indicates 40 psi
